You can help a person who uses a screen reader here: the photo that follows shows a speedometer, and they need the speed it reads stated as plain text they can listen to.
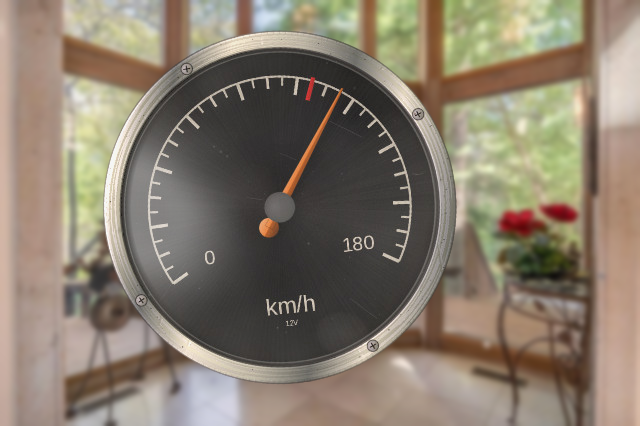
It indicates 115 km/h
